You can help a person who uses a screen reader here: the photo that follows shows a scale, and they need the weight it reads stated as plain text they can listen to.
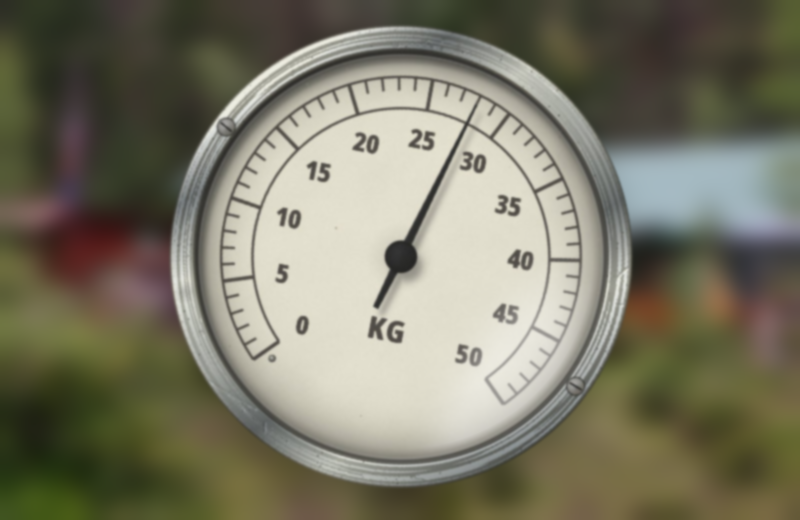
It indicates 28 kg
